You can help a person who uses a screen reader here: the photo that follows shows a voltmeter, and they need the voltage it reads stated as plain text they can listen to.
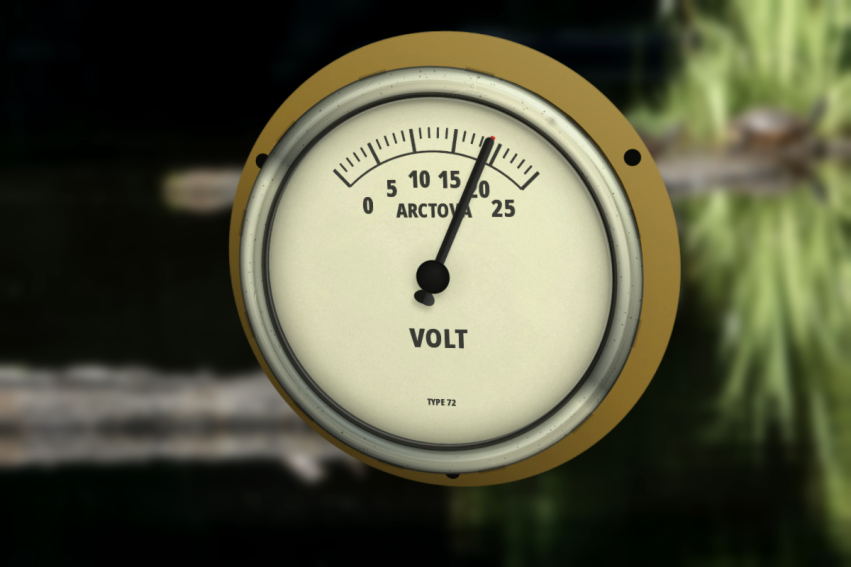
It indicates 19 V
